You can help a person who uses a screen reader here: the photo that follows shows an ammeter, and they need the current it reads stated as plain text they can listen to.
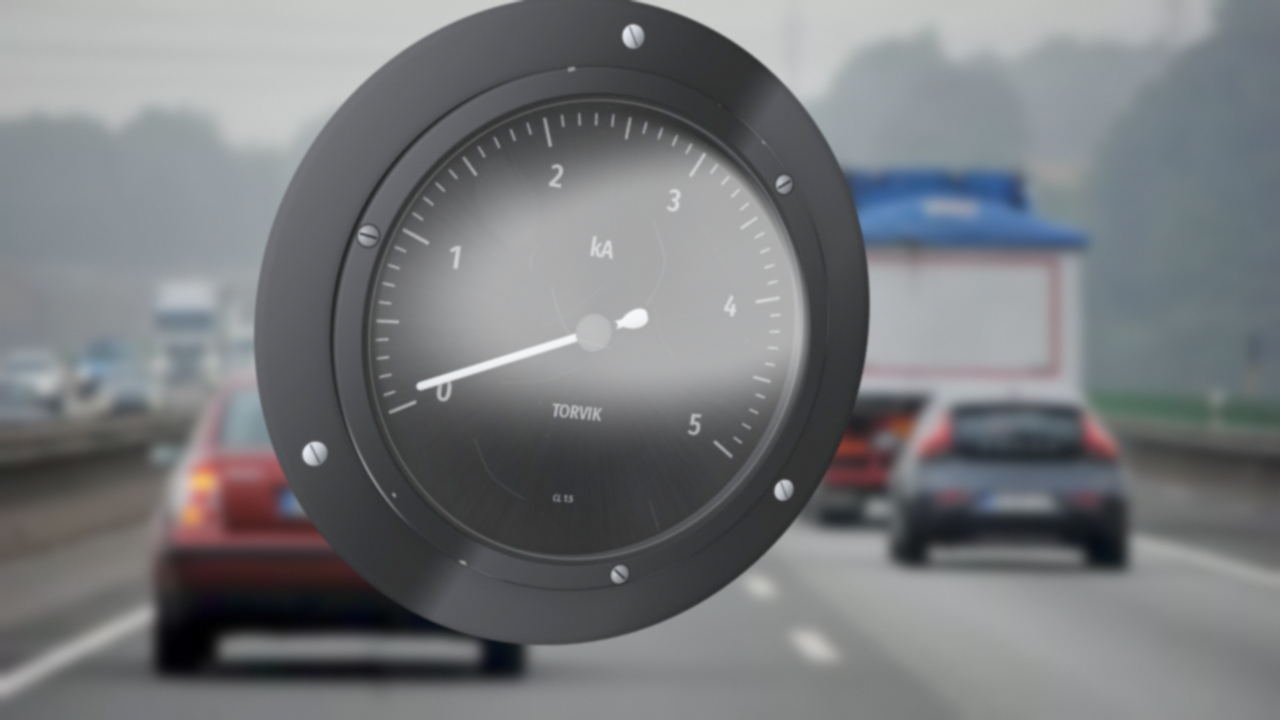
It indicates 0.1 kA
